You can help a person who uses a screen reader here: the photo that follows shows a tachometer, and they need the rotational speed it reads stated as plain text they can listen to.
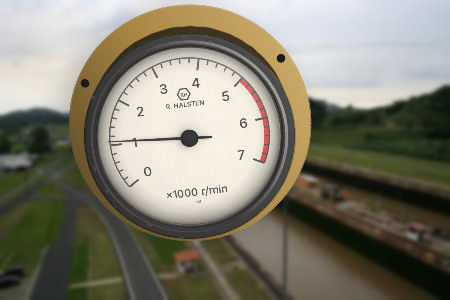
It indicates 1100 rpm
